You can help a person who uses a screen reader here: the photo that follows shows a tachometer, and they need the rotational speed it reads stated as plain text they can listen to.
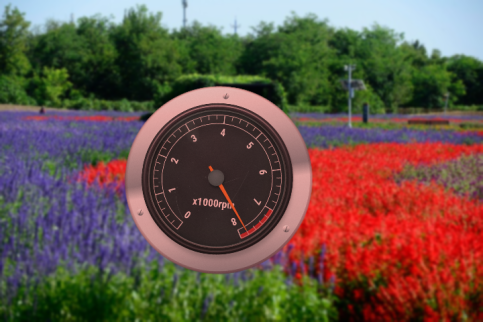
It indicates 7800 rpm
